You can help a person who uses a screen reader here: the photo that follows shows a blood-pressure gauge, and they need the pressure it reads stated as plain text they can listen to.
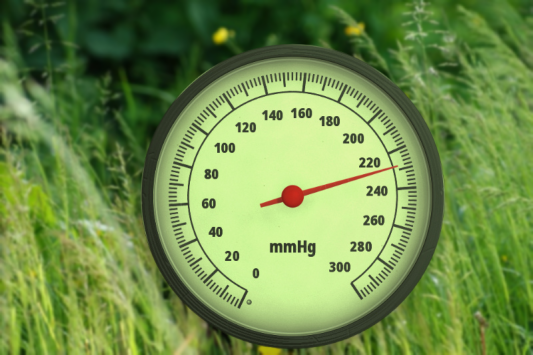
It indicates 228 mmHg
